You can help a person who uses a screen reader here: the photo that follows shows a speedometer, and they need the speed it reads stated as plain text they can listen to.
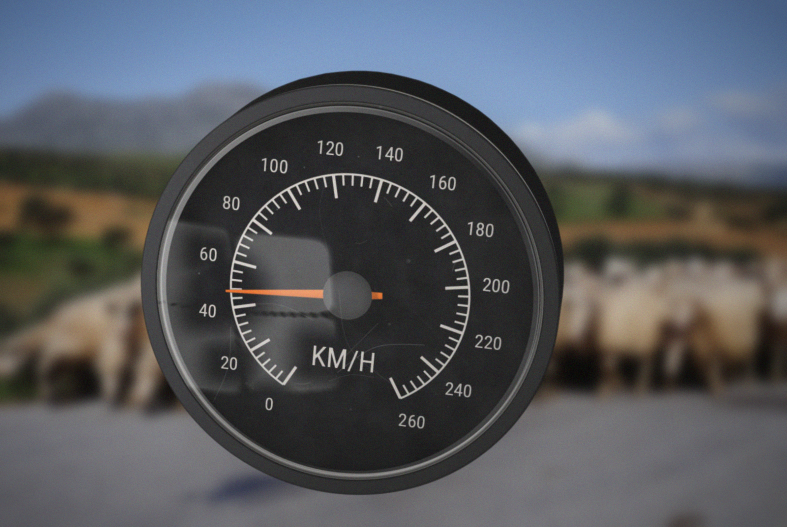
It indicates 48 km/h
